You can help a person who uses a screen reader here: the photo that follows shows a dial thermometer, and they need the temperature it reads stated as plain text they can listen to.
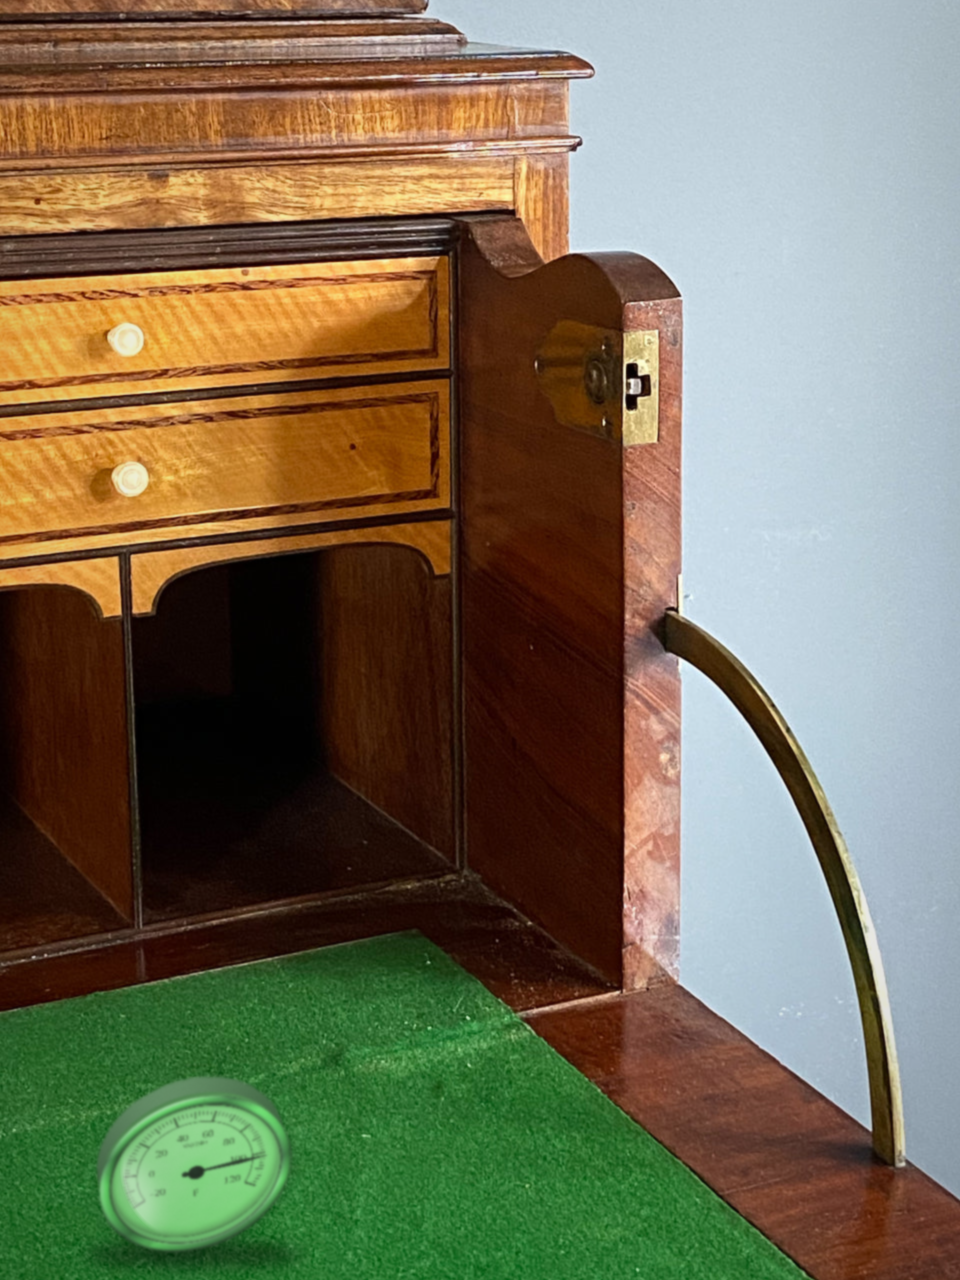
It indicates 100 °F
